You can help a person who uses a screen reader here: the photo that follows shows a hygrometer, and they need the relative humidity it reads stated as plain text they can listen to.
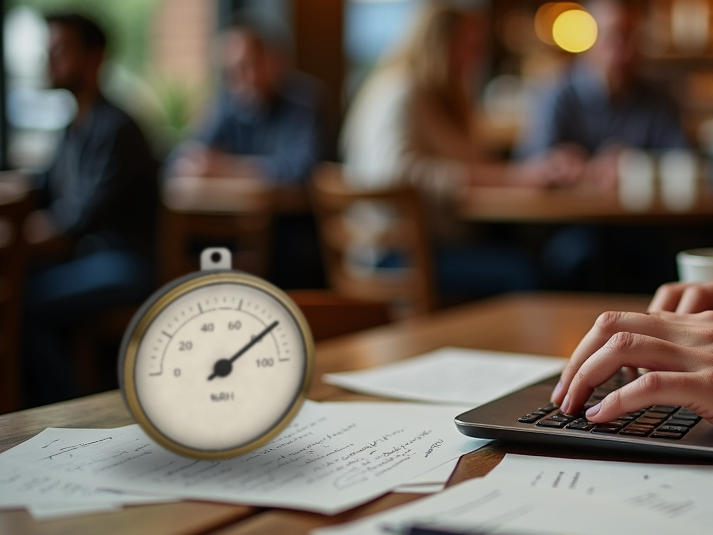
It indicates 80 %
